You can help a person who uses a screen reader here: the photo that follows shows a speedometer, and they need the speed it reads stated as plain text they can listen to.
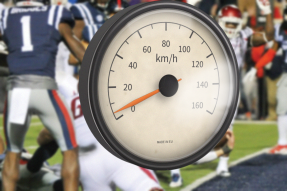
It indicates 5 km/h
